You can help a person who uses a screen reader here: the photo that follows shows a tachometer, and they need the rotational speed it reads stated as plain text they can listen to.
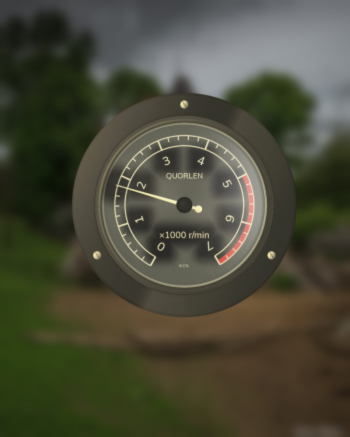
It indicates 1800 rpm
